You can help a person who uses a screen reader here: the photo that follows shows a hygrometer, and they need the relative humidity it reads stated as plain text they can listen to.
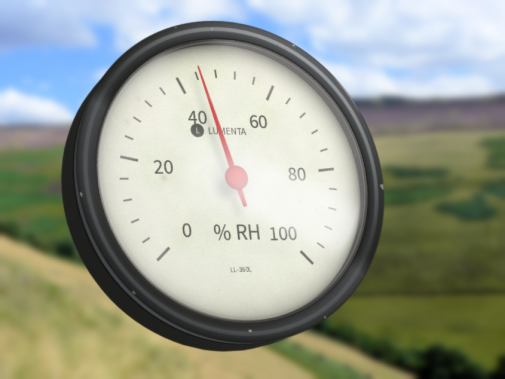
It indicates 44 %
